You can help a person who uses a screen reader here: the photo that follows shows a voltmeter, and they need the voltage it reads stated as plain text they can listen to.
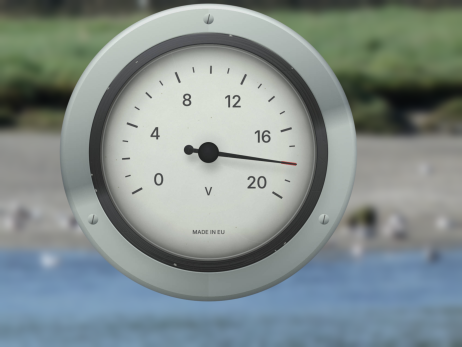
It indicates 18 V
